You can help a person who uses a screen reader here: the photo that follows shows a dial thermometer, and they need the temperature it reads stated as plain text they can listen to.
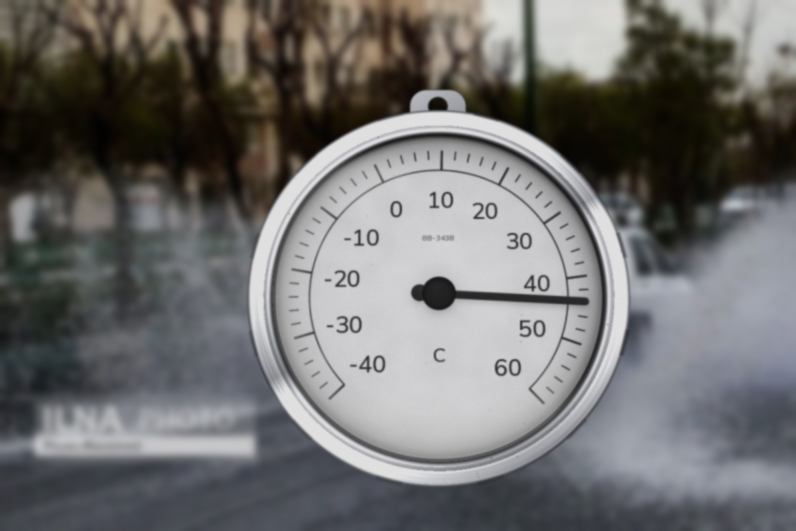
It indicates 44 °C
